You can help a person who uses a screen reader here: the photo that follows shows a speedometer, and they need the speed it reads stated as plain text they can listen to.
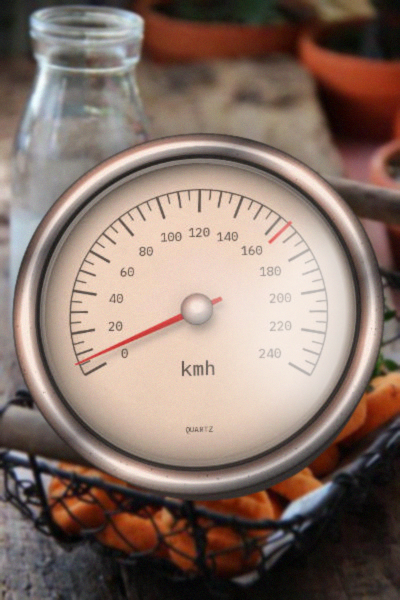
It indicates 5 km/h
